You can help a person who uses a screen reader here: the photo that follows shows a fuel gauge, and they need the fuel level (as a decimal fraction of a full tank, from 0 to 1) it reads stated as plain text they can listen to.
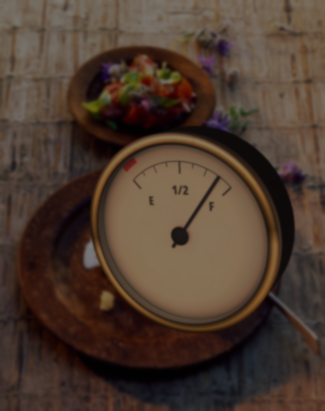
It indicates 0.875
